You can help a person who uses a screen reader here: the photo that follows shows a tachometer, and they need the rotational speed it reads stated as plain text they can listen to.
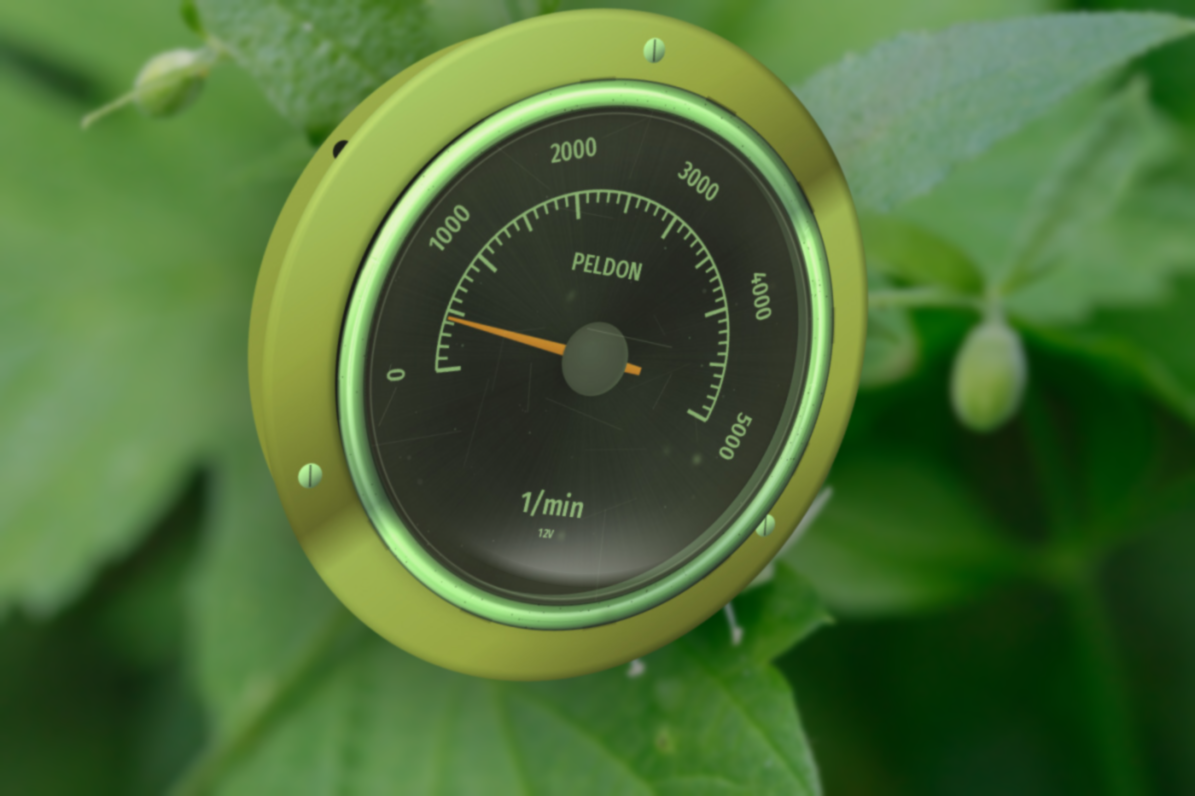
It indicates 450 rpm
